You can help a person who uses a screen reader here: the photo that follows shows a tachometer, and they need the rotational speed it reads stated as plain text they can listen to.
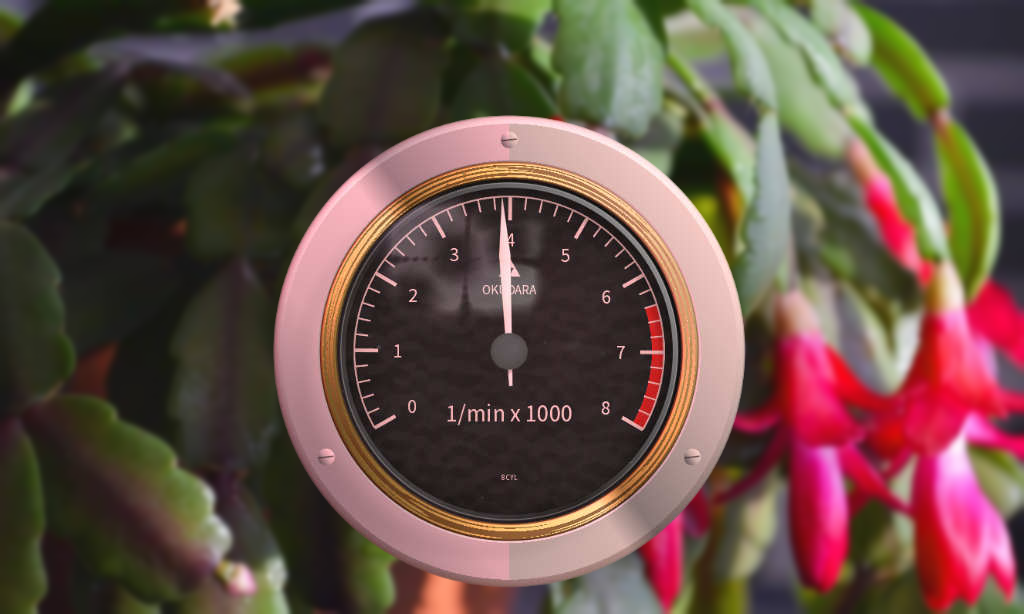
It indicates 3900 rpm
